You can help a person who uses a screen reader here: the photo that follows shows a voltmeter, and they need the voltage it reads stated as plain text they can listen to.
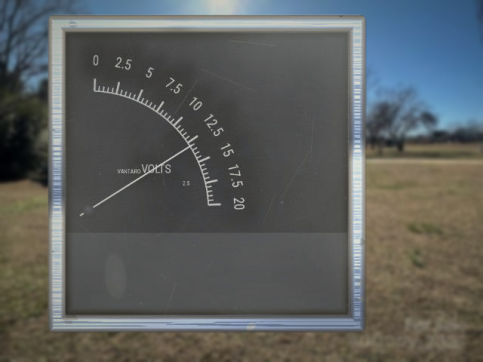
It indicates 13 V
